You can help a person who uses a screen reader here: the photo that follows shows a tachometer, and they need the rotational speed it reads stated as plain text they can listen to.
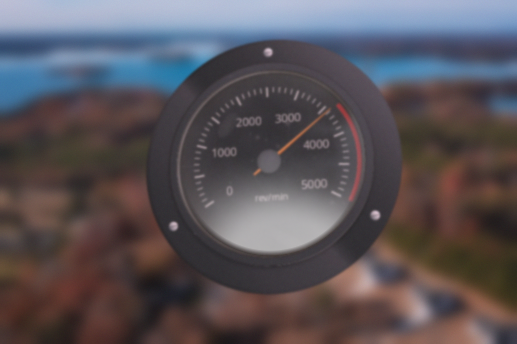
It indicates 3600 rpm
